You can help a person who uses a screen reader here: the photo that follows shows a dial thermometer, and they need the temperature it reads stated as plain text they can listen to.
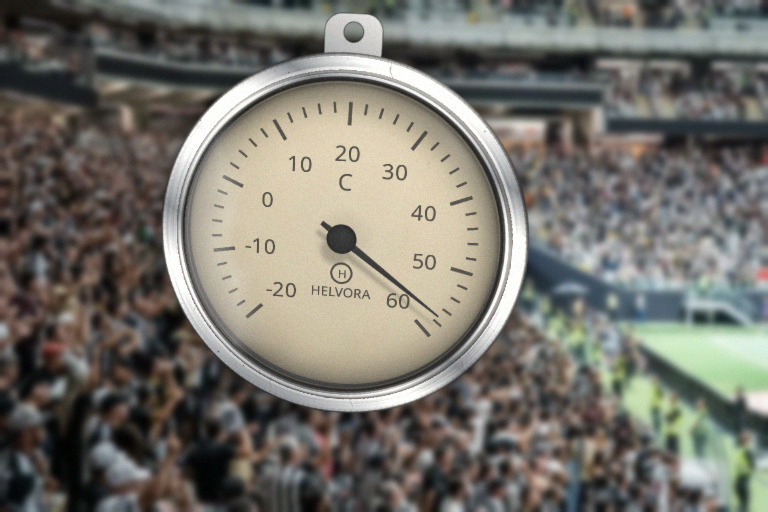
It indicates 57 °C
